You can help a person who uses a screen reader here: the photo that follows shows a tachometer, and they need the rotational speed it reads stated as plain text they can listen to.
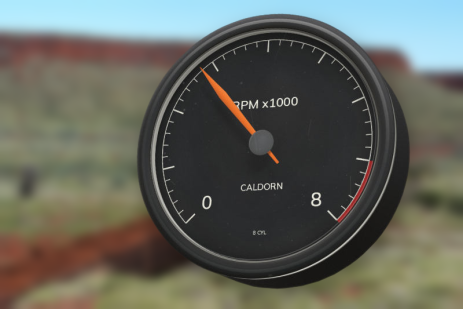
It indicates 2800 rpm
